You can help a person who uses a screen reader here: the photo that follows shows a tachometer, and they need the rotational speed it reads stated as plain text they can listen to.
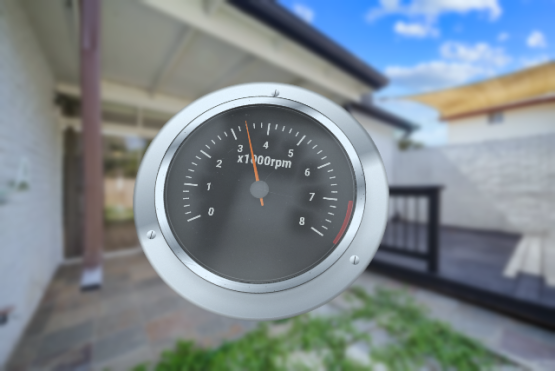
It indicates 3400 rpm
